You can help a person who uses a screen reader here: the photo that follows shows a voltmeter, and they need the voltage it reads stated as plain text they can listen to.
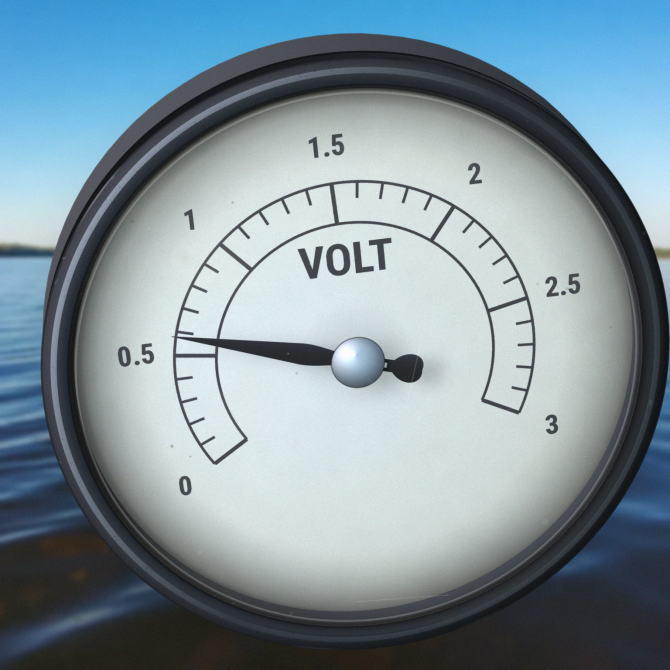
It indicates 0.6 V
